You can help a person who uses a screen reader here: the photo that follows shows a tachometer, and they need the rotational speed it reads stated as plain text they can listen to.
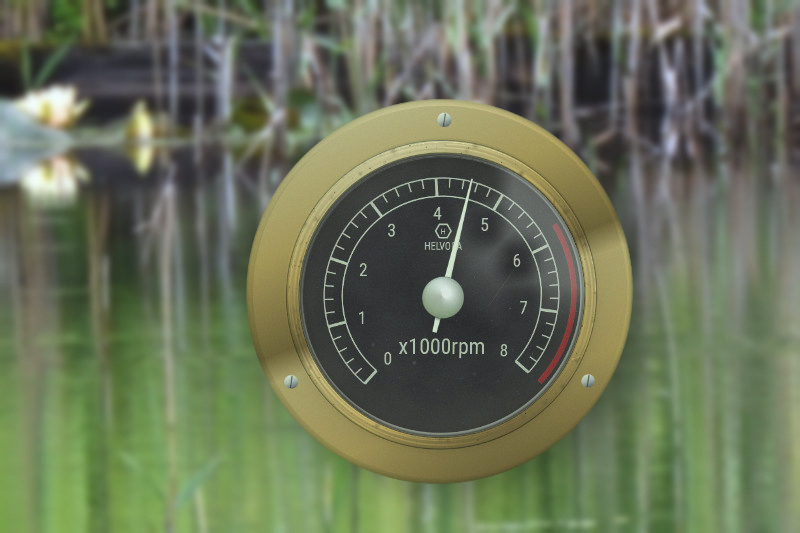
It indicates 4500 rpm
